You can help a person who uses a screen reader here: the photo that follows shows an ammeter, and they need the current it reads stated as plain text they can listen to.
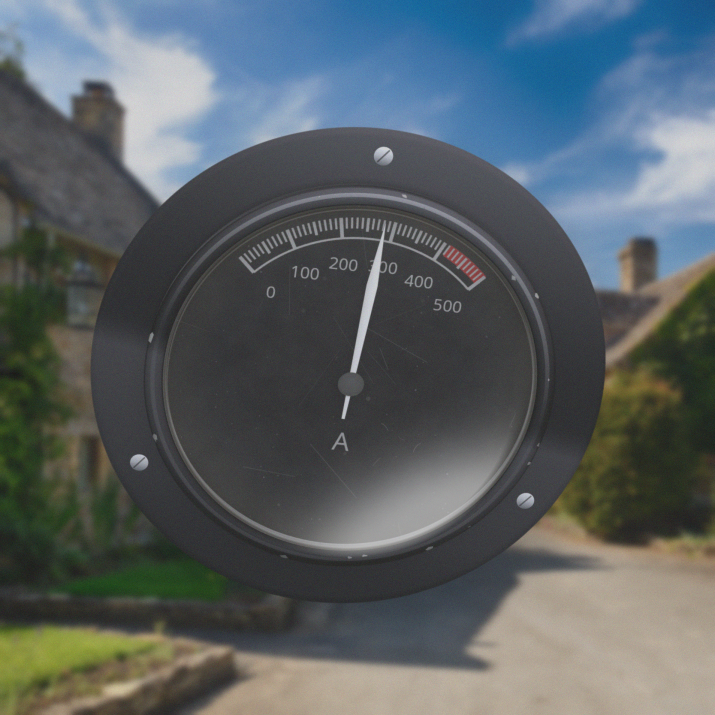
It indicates 280 A
